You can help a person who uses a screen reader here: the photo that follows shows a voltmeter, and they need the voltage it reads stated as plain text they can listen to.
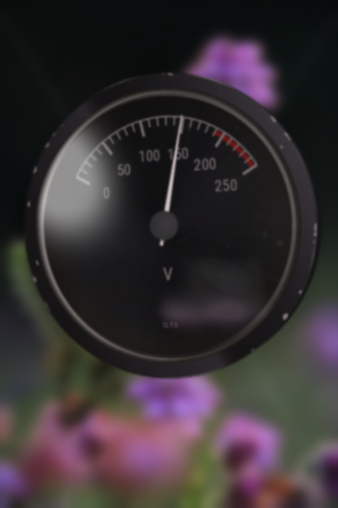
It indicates 150 V
